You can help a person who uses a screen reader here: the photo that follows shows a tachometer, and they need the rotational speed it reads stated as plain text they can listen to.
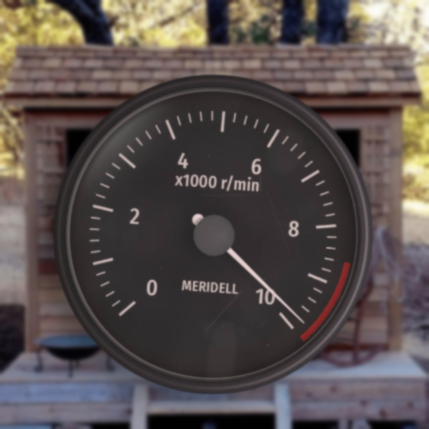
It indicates 9800 rpm
